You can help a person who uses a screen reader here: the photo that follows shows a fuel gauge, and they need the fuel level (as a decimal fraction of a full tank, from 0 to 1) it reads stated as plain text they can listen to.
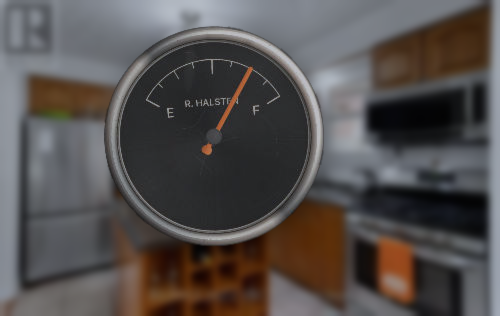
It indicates 0.75
